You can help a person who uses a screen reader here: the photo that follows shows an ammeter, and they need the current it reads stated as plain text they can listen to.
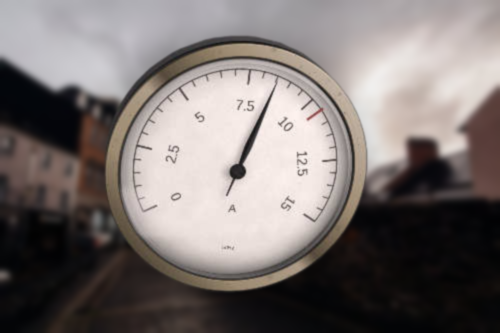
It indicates 8.5 A
